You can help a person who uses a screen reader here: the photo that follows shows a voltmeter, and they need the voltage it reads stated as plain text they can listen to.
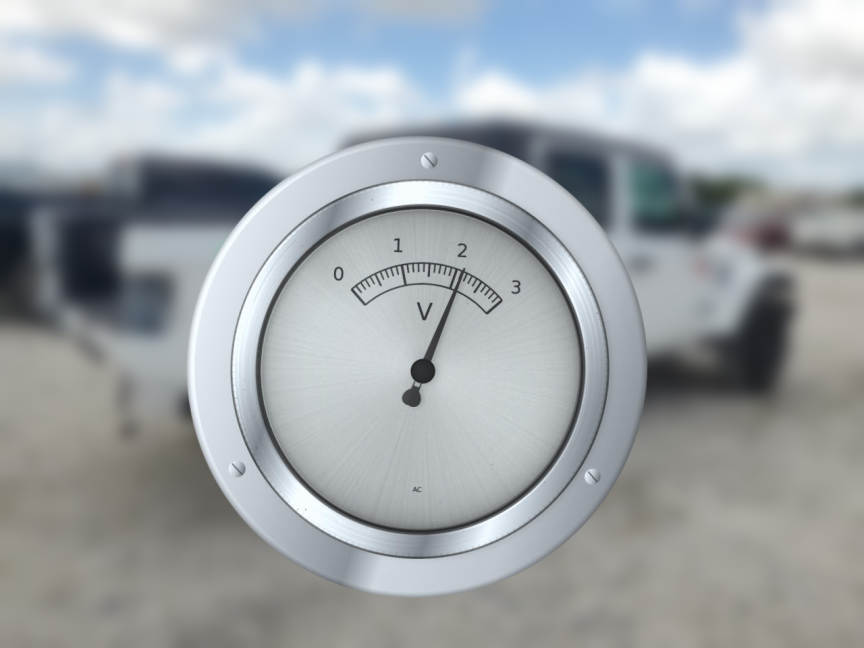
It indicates 2.1 V
